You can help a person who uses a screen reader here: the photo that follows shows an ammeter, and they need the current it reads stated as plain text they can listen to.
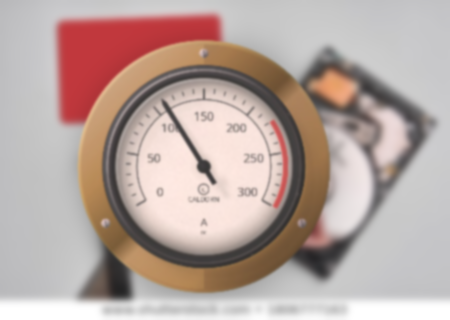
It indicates 110 A
